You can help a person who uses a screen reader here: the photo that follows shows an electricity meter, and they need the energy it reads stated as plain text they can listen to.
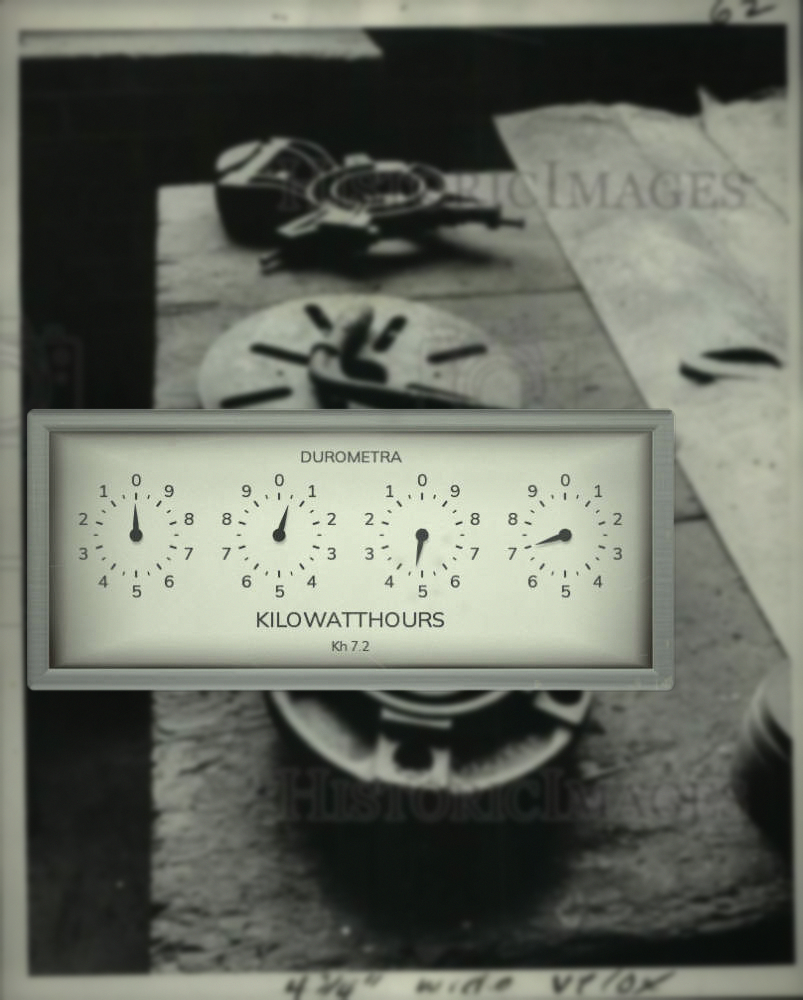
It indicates 47 kWh
